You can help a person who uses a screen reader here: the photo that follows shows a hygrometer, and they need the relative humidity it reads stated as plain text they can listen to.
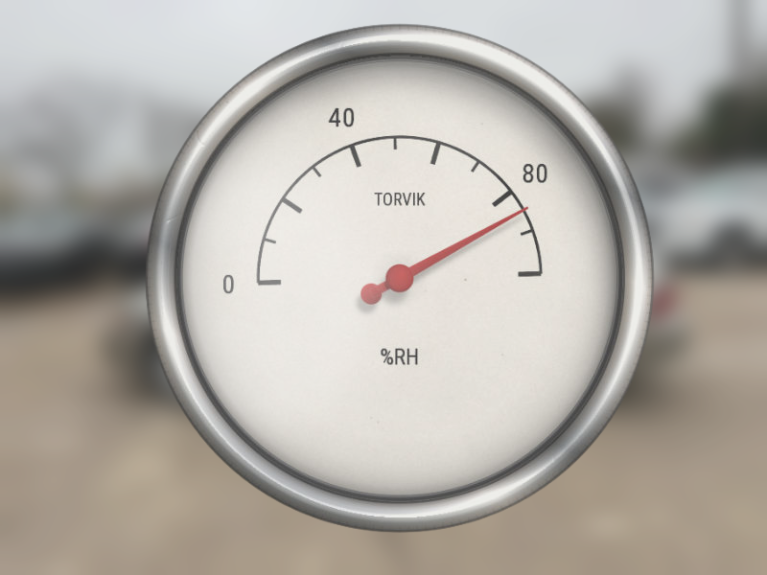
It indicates 85 %
